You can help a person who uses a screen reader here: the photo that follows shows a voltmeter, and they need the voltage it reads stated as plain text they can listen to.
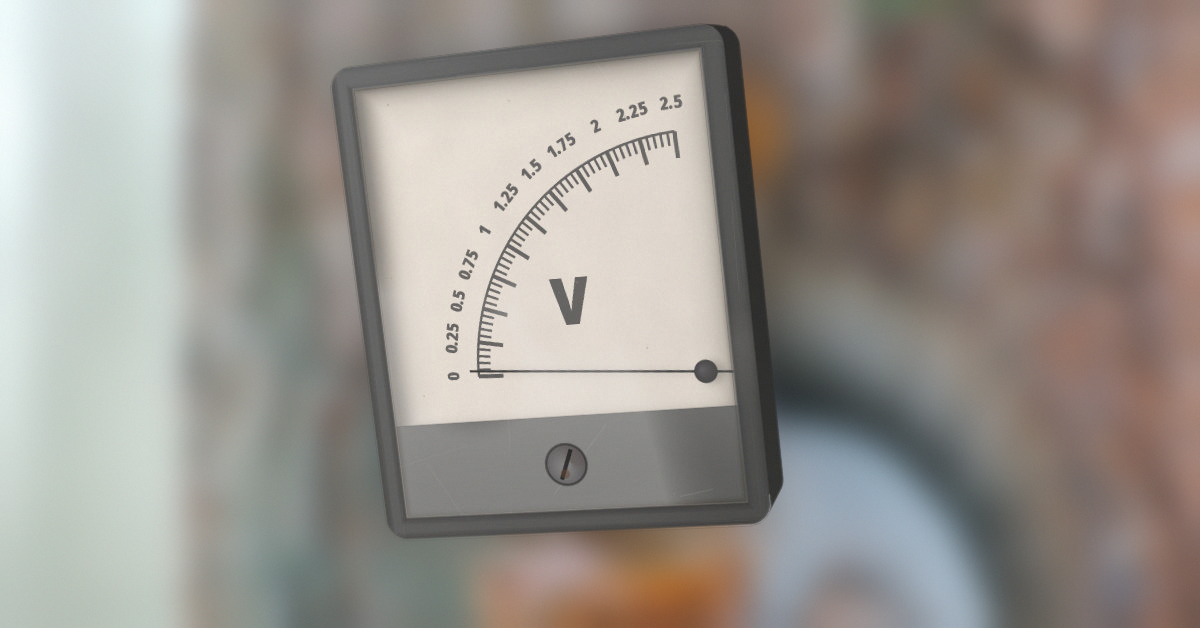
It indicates 0.05 V
